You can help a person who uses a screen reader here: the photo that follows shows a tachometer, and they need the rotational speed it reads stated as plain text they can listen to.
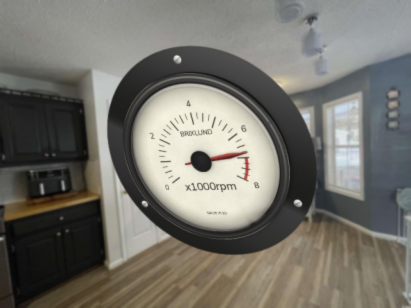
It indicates 6750 rpm
